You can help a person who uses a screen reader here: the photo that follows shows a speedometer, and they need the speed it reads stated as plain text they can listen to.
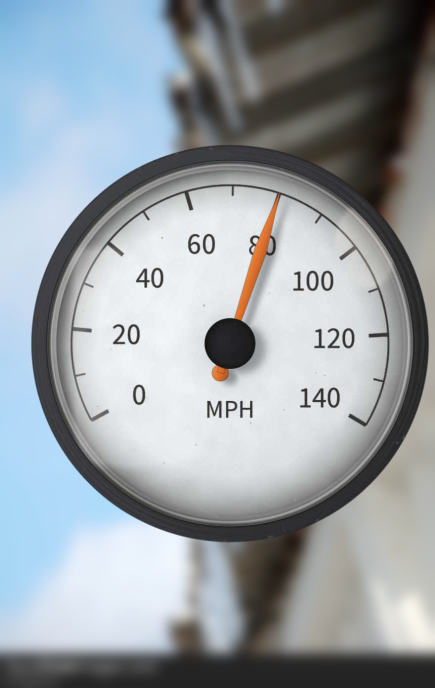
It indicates 80 mph
